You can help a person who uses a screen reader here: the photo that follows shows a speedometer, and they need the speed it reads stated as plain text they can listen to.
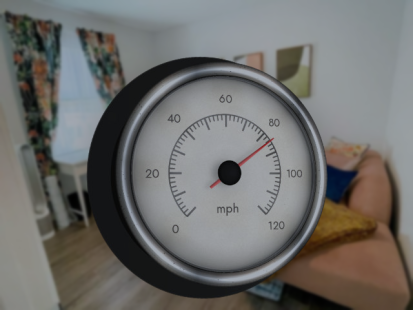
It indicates 84 mph
